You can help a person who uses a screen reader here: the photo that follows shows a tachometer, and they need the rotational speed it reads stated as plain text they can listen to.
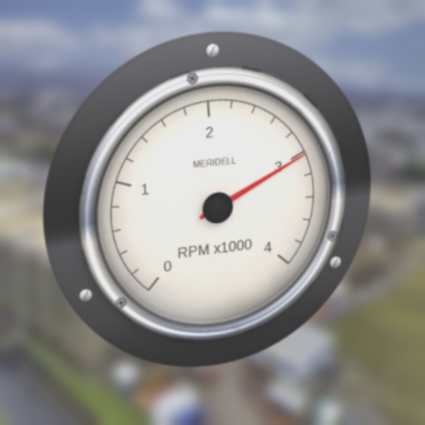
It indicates 3000 rpm
